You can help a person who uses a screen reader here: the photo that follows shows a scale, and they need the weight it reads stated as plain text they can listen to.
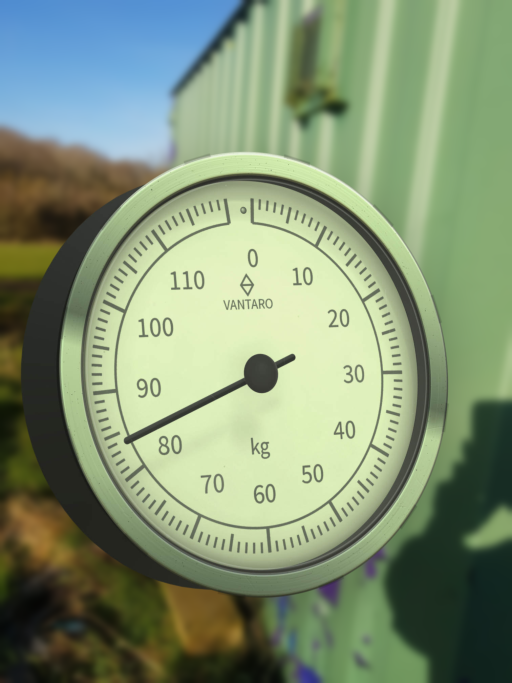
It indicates 84 kg
